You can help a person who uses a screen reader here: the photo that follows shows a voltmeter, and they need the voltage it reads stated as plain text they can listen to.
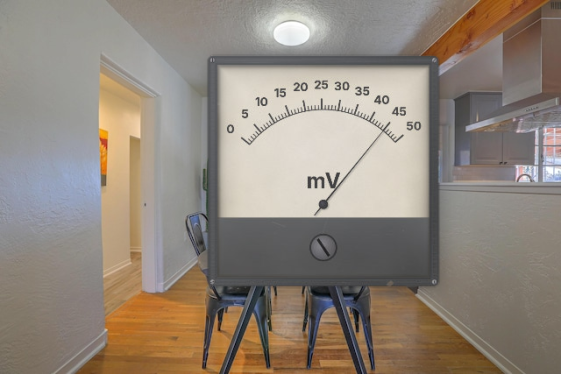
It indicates 45 mV
